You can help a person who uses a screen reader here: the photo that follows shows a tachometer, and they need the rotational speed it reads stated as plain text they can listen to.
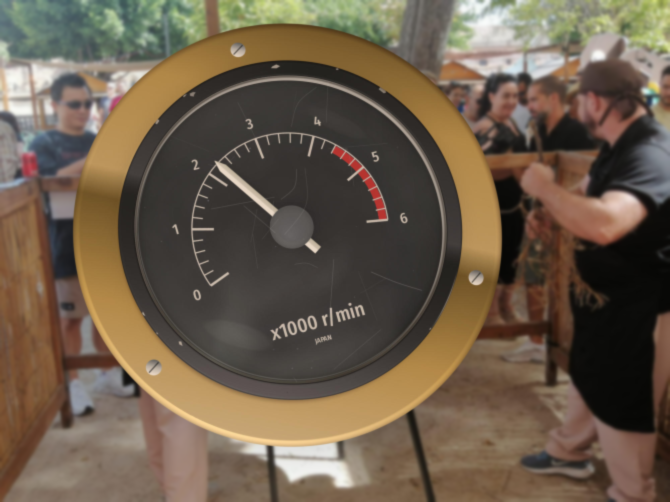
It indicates 2200 rpm
